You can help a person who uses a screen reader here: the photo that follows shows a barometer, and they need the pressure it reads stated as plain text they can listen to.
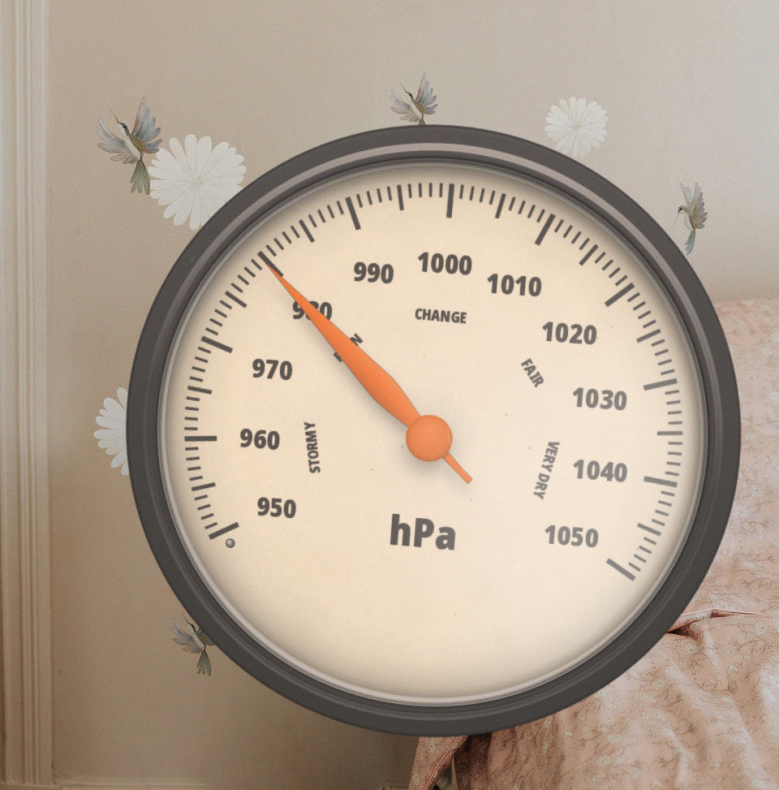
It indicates 980 hPa
